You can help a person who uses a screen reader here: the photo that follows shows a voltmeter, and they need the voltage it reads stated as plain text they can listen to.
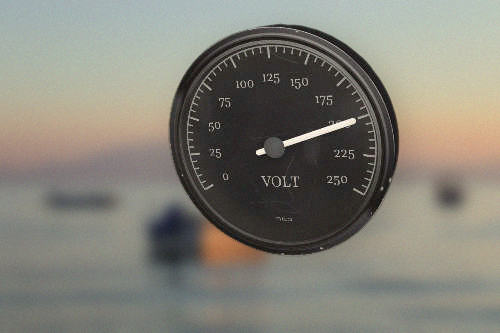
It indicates 200 V
